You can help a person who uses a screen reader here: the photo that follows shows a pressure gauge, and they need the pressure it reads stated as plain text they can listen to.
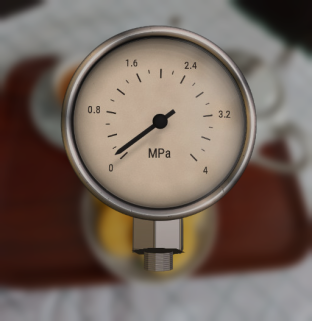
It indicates 0.1 MPa
